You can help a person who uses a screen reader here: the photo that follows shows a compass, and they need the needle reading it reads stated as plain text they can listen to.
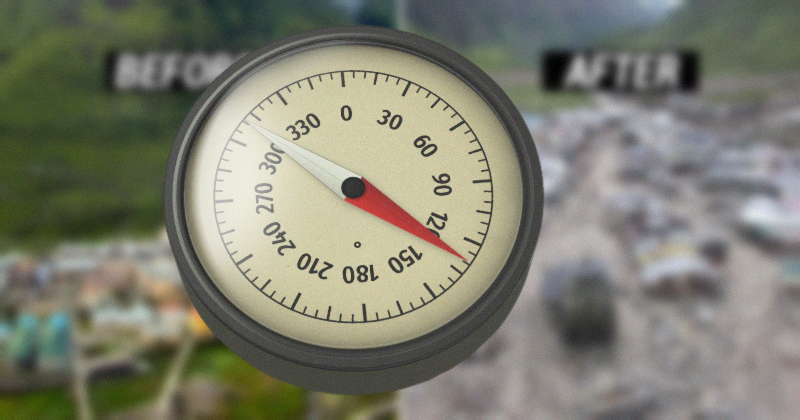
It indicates 130 °
